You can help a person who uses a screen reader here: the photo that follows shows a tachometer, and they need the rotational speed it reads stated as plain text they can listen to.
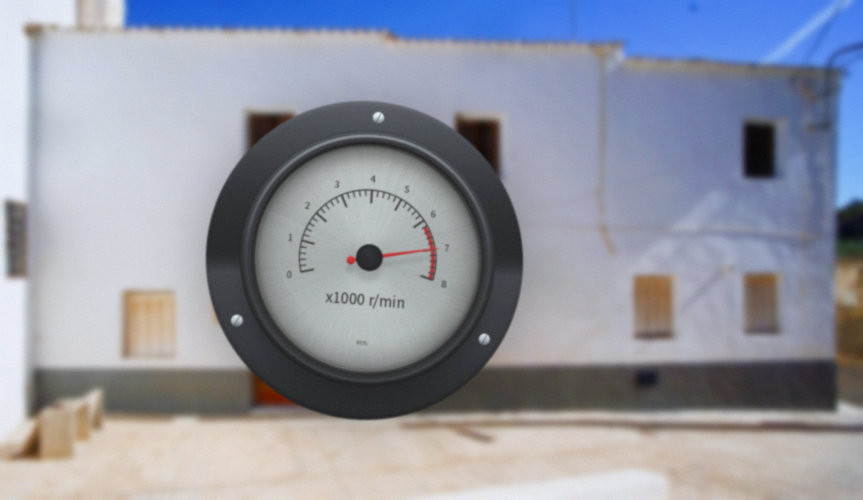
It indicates 7000 rpm
